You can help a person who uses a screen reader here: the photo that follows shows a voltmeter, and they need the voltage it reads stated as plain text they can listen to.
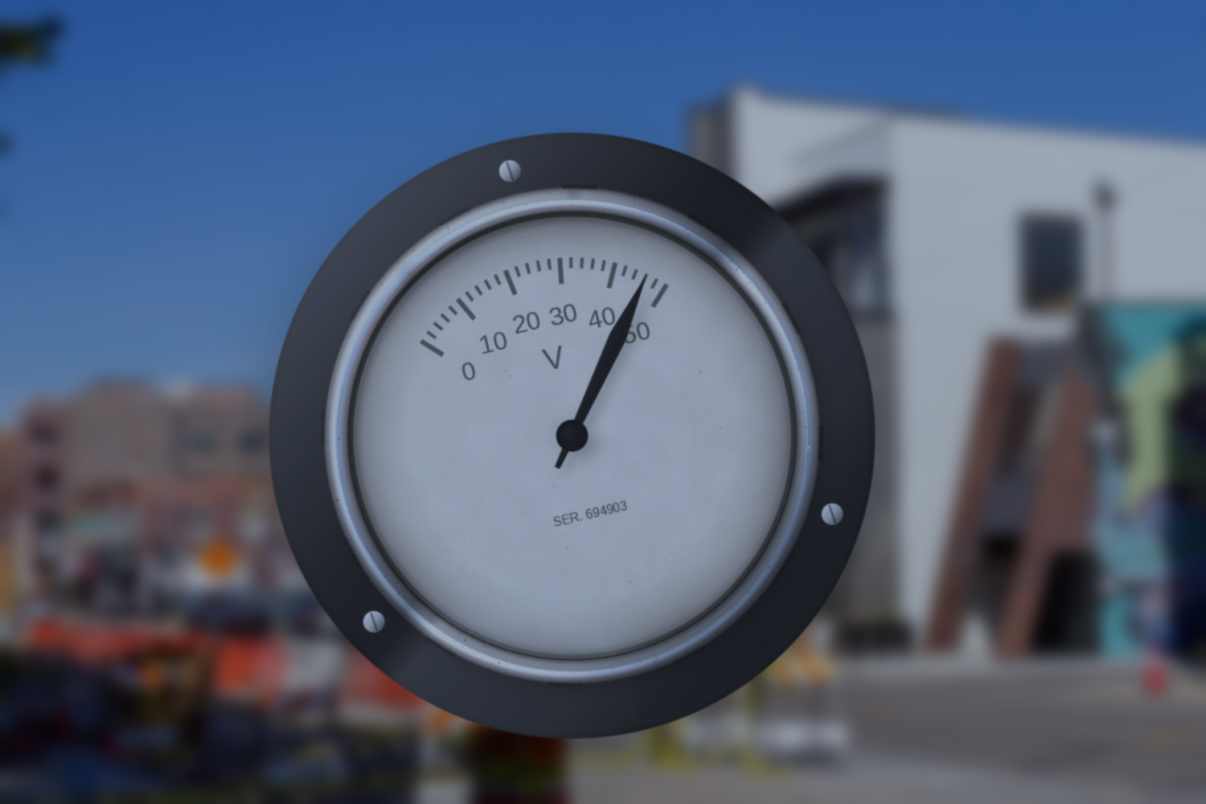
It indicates 46 V
